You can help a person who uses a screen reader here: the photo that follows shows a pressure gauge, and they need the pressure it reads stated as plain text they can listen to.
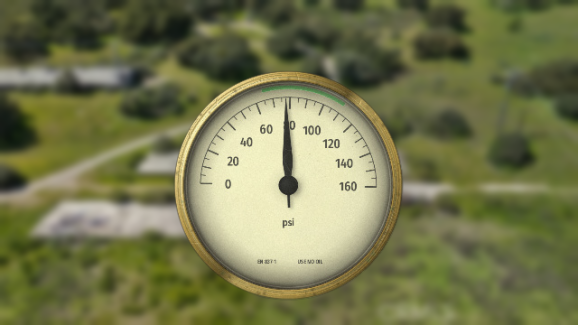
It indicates 77.5 psi
